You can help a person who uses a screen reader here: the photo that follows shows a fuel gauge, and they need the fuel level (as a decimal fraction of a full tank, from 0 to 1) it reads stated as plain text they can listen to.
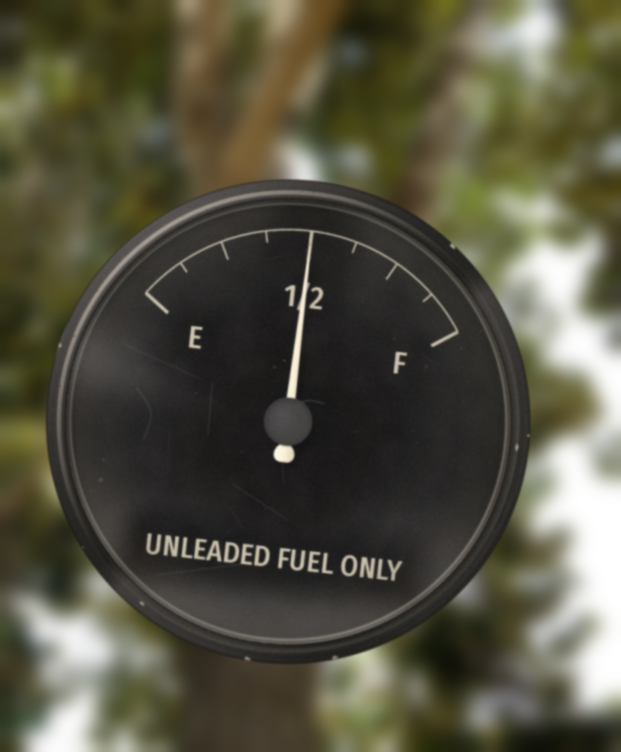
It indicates 0.5
